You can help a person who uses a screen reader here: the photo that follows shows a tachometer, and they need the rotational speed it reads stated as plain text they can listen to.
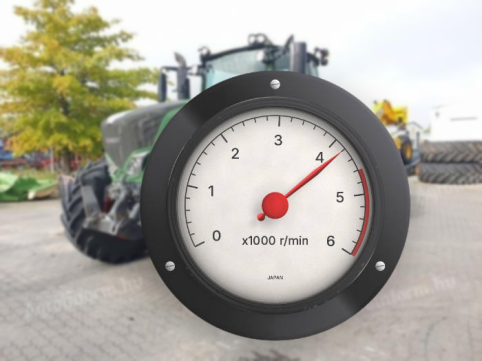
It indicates 4200 rpm
